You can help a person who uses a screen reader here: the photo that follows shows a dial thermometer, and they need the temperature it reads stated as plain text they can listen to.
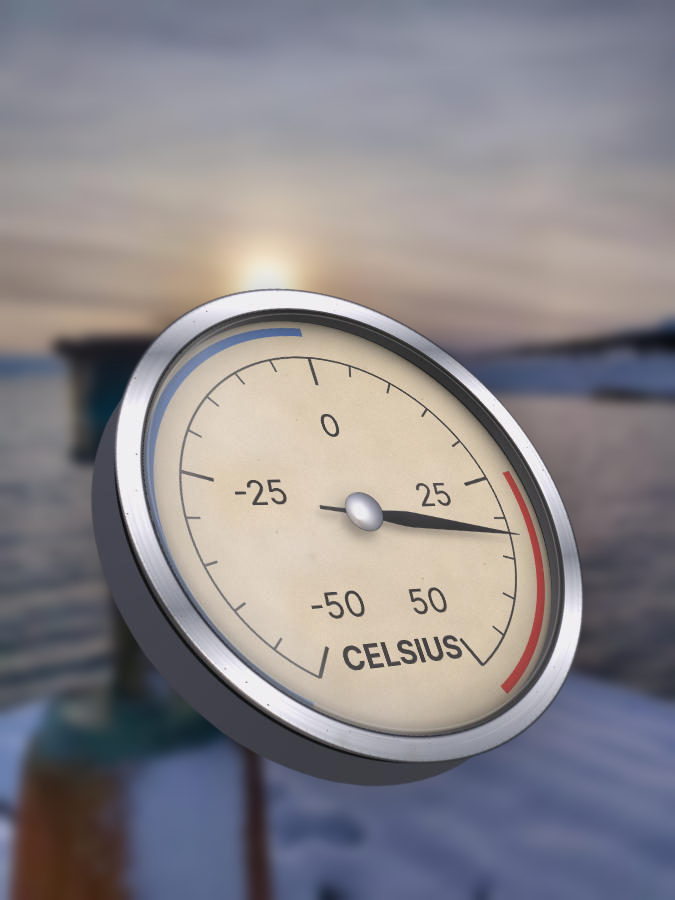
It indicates 32.5 °C
